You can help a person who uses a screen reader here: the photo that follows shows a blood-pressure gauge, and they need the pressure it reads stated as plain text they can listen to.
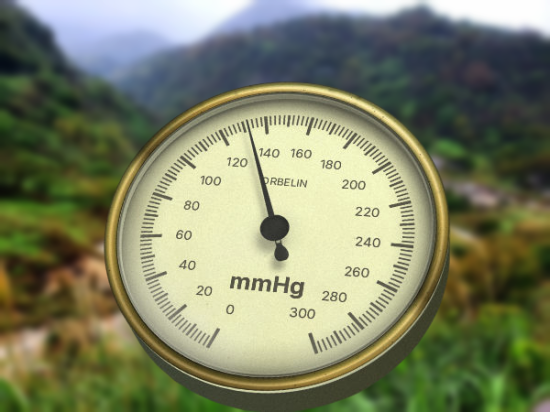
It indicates 132 mmHg
